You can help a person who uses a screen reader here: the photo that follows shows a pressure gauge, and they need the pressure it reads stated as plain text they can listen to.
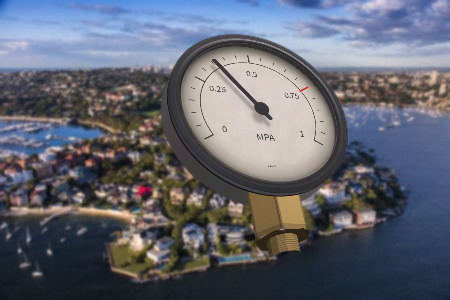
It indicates 0.35 MPa
